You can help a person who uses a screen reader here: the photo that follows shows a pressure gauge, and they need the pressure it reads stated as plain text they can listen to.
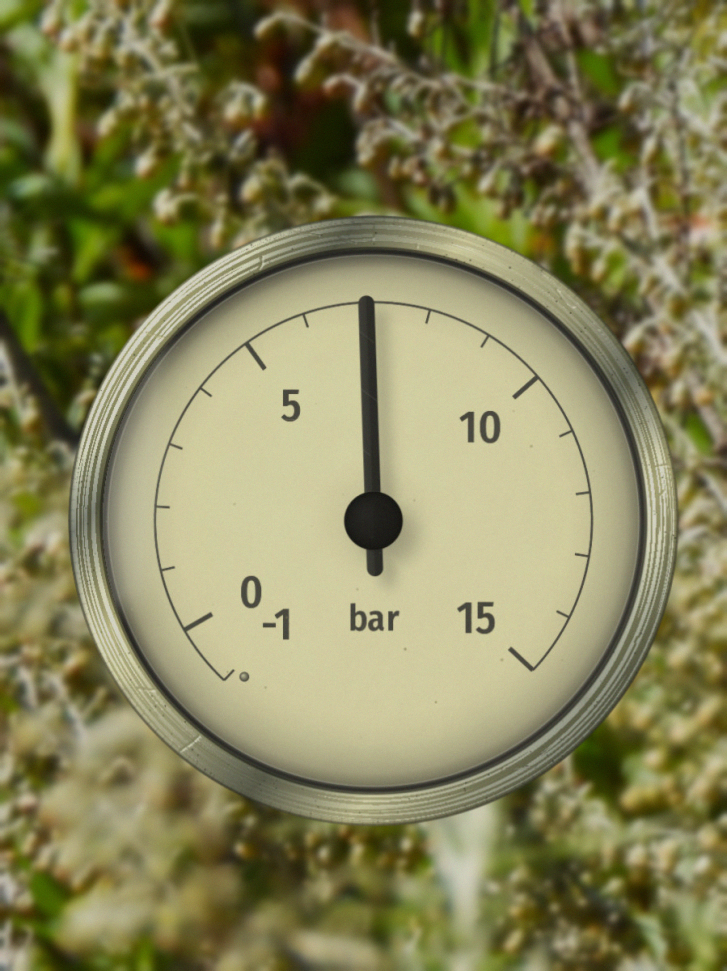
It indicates 7 bar
